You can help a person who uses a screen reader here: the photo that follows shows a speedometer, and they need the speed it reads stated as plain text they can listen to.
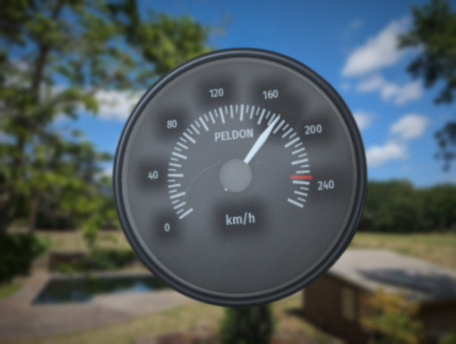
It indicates 175 km/h
